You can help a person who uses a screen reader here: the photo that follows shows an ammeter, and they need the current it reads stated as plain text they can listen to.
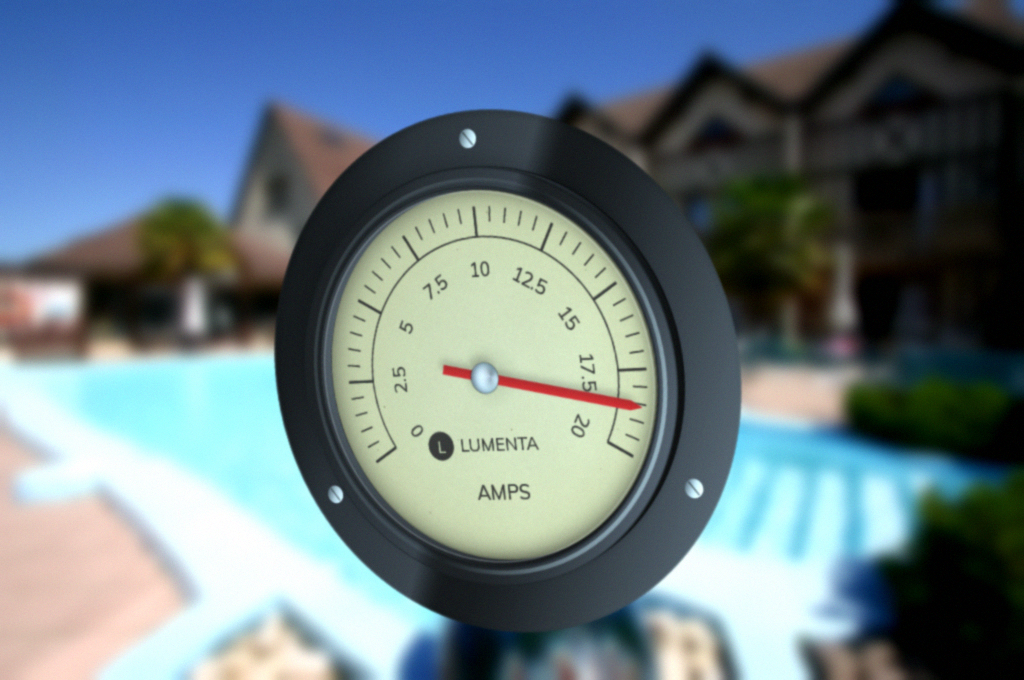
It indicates 18.5 A
